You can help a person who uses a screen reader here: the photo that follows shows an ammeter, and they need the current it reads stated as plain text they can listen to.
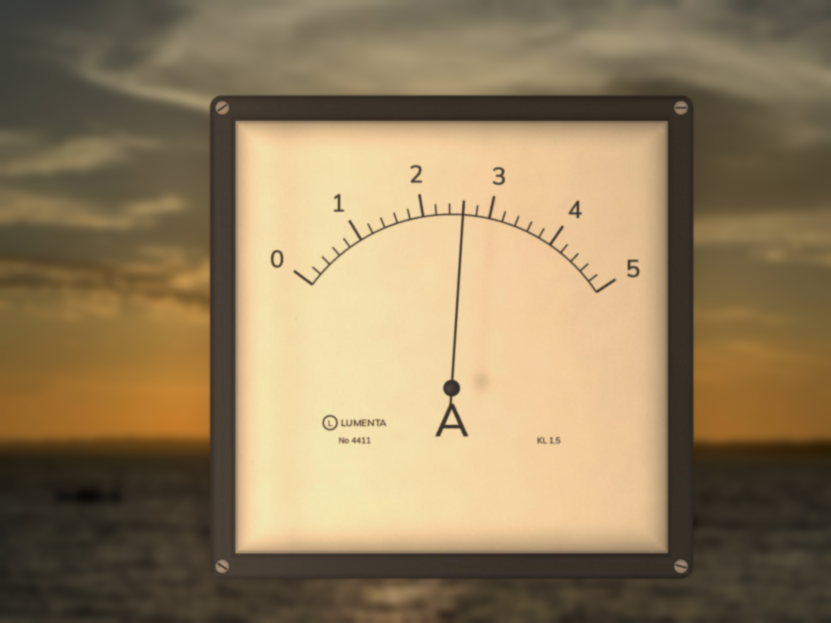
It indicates 2.6 A
